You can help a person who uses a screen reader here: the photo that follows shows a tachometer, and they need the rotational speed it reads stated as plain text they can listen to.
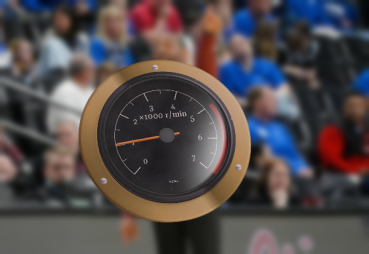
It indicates 1000 rpm
